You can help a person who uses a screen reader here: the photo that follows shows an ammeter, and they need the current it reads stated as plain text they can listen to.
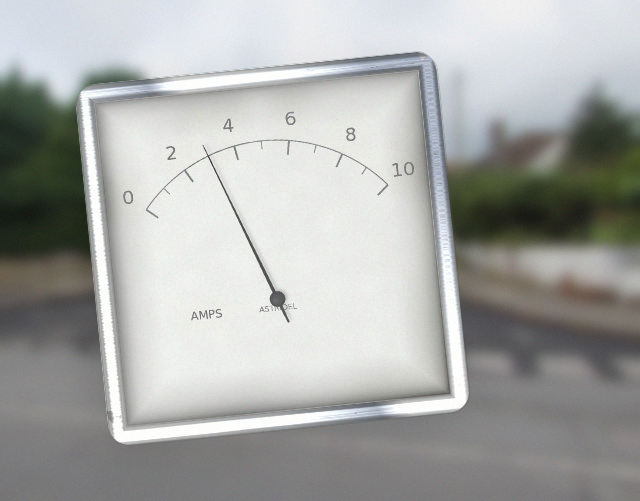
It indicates 3 A
